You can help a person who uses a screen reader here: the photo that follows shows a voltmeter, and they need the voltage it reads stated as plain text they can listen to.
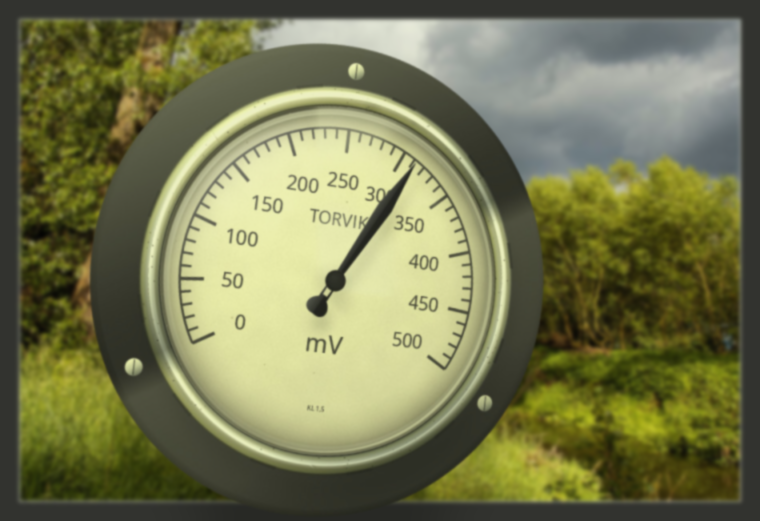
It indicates 310 mV
